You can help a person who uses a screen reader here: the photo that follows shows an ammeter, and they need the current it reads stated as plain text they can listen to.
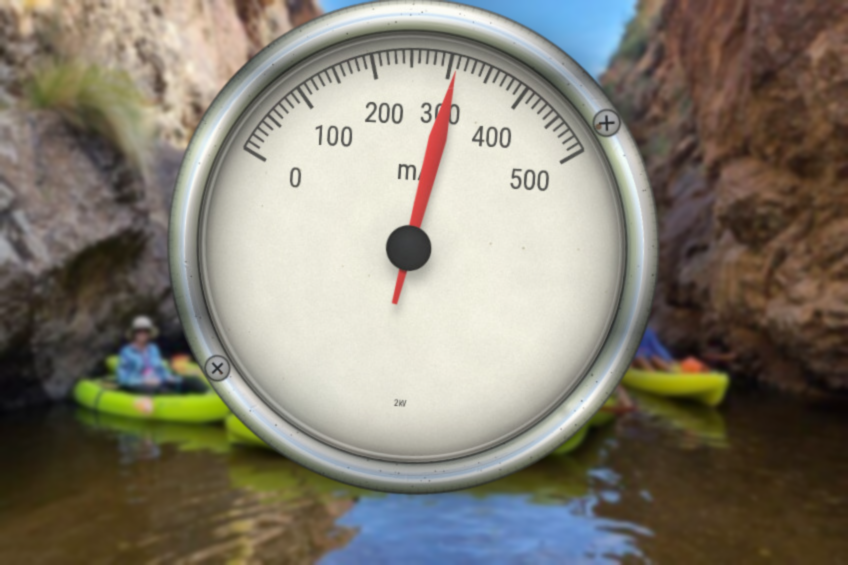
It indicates 310 mA
